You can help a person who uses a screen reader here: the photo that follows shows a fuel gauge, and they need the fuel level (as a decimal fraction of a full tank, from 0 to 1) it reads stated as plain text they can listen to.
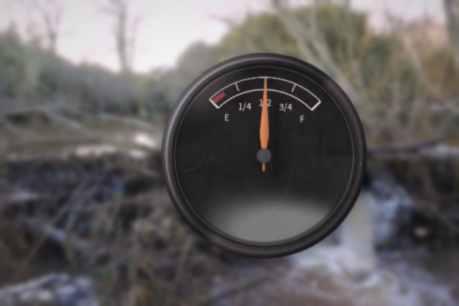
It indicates 0.5
